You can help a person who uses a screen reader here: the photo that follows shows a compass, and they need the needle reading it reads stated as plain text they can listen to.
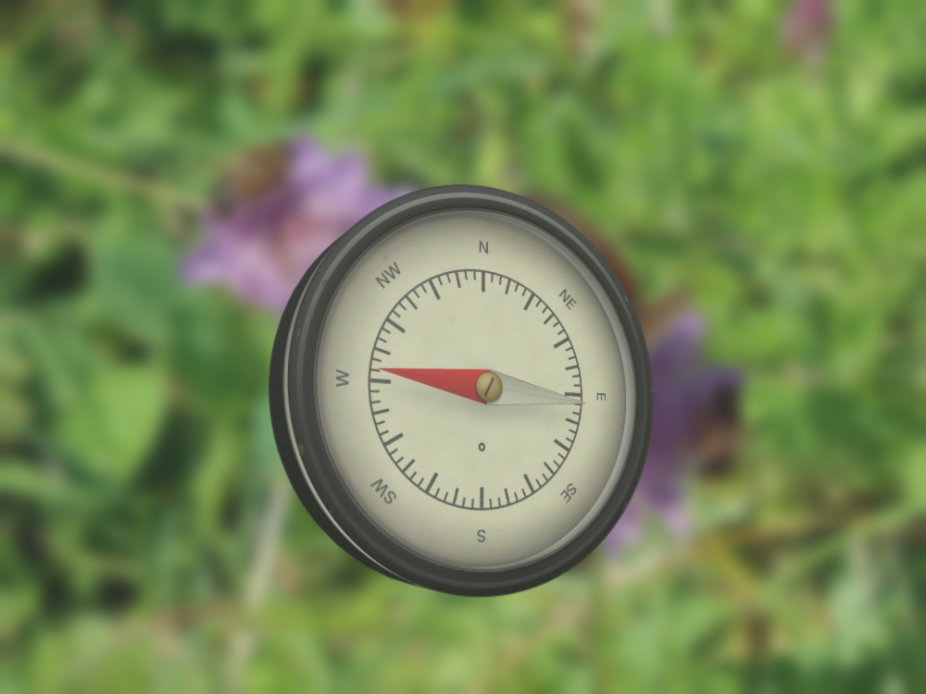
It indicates 275 °
